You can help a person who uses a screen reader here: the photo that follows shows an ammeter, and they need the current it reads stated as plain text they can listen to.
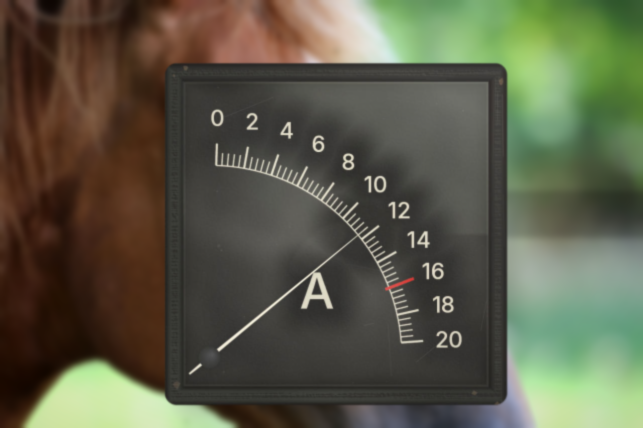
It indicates 11.6 A
